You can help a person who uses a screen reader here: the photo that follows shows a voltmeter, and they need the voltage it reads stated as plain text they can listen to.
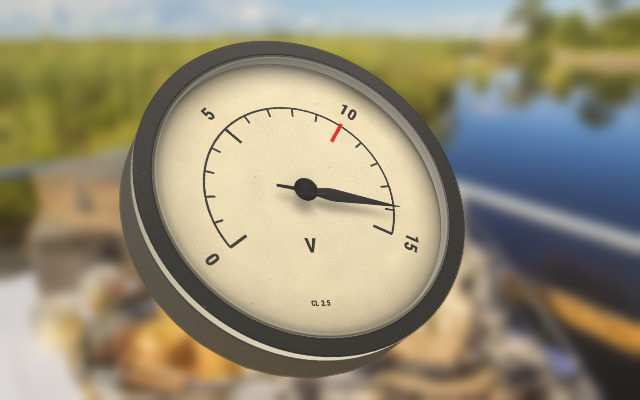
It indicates 14 V
